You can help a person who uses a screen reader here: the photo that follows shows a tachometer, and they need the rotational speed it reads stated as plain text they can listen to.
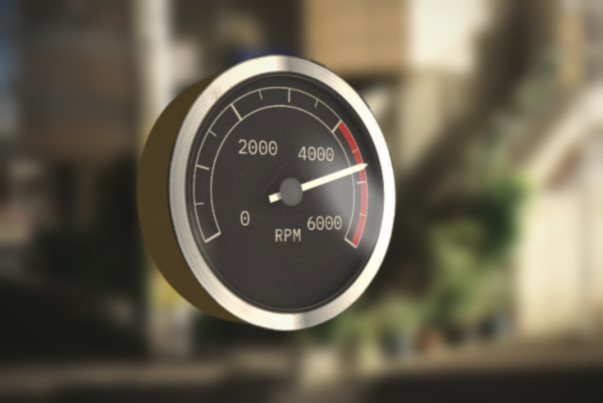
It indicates 4750 rpm
